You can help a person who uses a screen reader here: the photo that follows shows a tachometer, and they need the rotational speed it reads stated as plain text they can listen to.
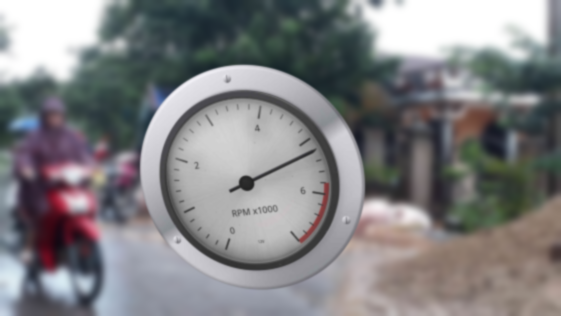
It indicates 5200 rpm
